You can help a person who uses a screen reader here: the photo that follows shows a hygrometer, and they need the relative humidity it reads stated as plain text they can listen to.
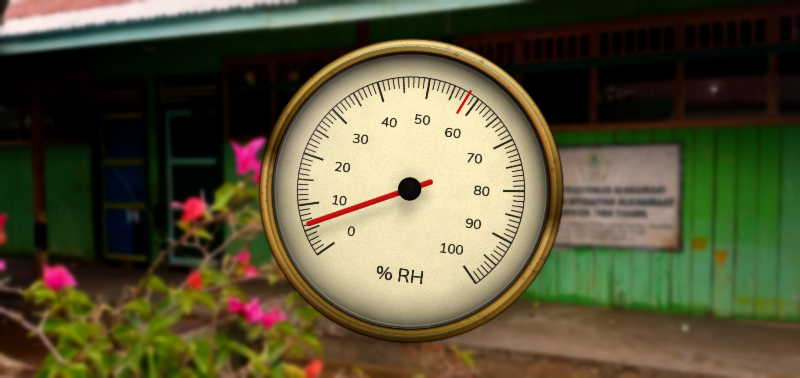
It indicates 6 %
